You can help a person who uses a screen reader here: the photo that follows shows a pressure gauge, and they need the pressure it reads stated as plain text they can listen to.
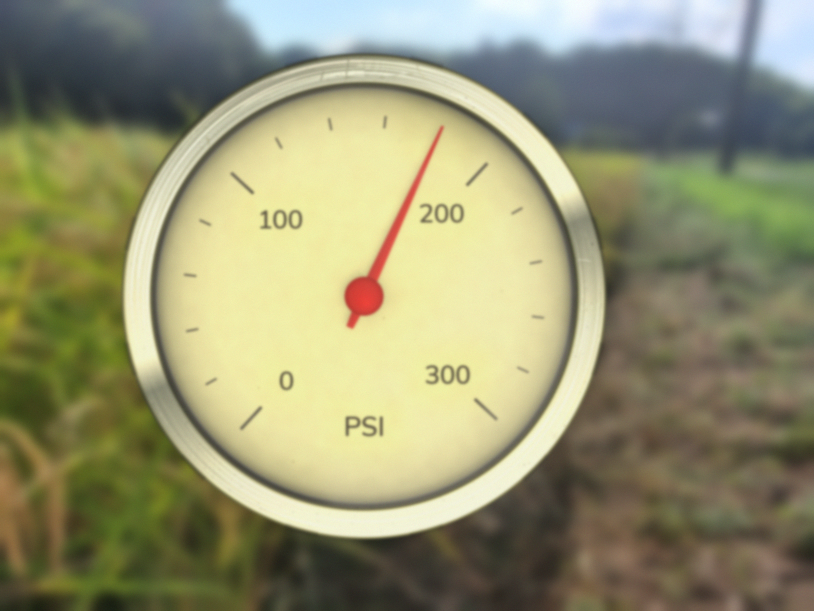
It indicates 180 psi
